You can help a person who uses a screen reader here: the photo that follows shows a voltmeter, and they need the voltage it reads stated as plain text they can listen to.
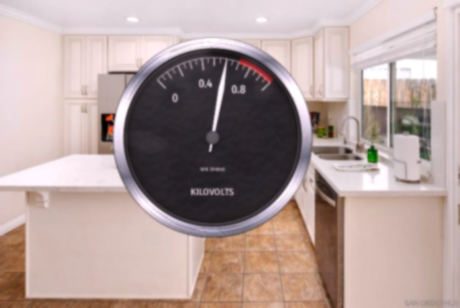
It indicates 0.6 kV
